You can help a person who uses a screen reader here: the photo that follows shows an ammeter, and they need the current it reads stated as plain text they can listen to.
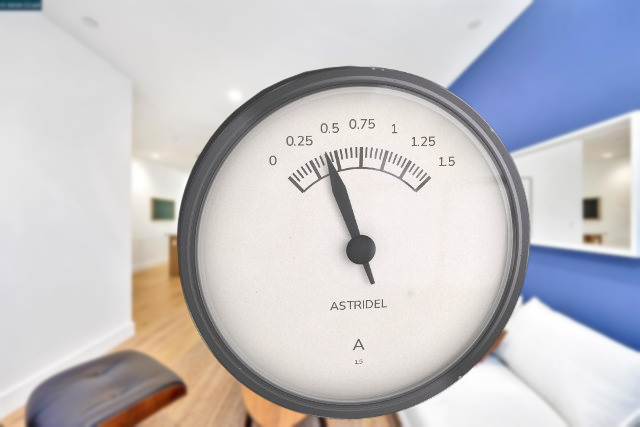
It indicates 0.4 A
